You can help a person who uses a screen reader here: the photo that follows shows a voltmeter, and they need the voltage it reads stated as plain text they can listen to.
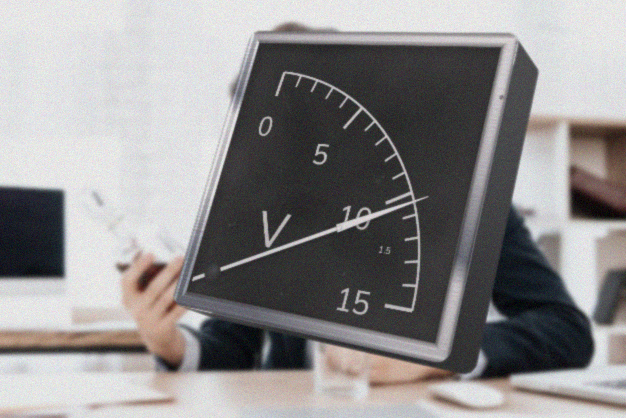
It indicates 10.5 V
